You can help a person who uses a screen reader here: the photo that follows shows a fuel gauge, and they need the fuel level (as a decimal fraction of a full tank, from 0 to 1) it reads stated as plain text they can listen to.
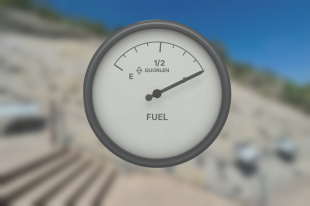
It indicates 1
